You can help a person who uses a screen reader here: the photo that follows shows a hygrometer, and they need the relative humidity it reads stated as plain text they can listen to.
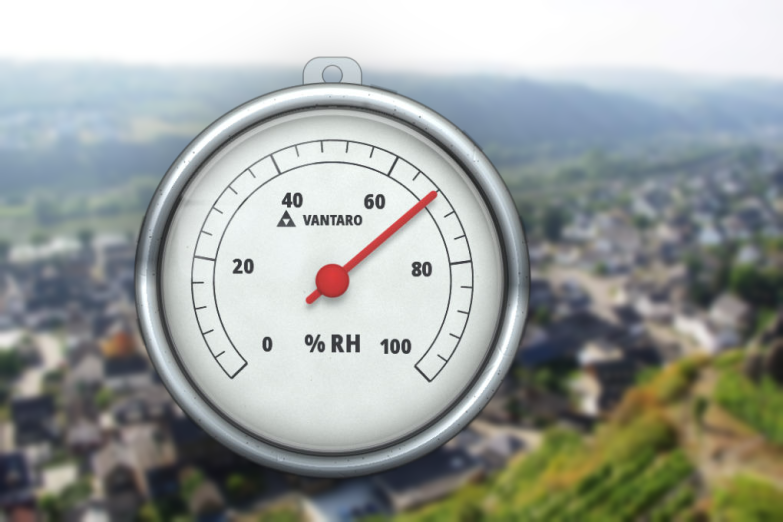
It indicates 68 %
